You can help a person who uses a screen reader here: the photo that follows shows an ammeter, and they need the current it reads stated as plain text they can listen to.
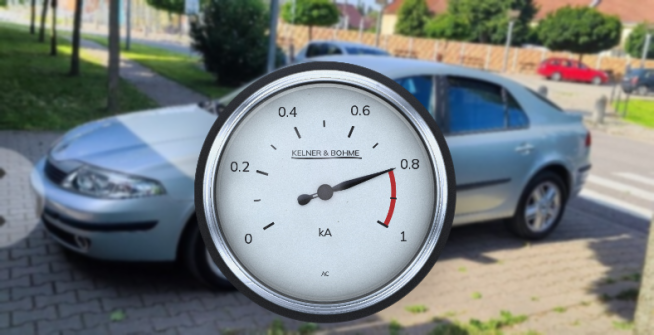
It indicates 0.8 kA
